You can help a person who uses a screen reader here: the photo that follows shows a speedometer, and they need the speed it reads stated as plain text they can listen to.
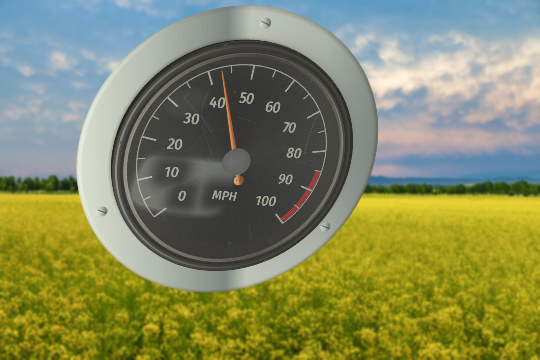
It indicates 42.5 mph
